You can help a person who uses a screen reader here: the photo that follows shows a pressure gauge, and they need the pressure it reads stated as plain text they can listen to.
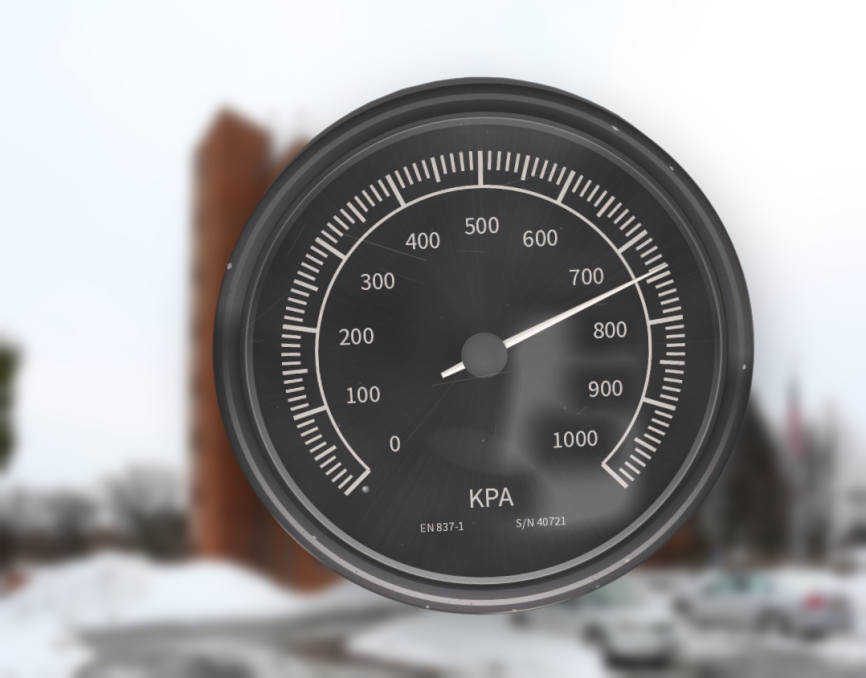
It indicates 740 kPa
